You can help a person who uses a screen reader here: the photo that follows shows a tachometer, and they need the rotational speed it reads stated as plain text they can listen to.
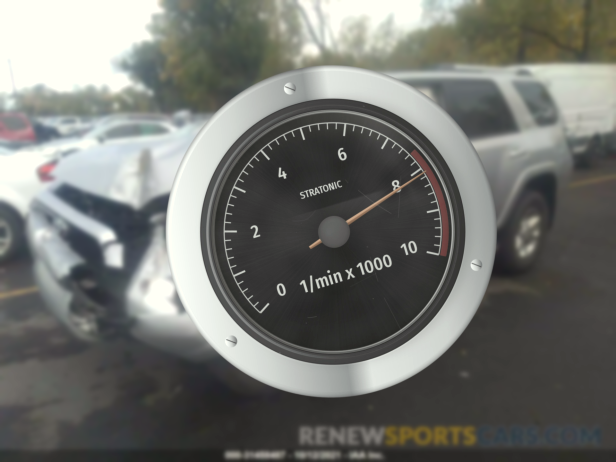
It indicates 8100 rpm
